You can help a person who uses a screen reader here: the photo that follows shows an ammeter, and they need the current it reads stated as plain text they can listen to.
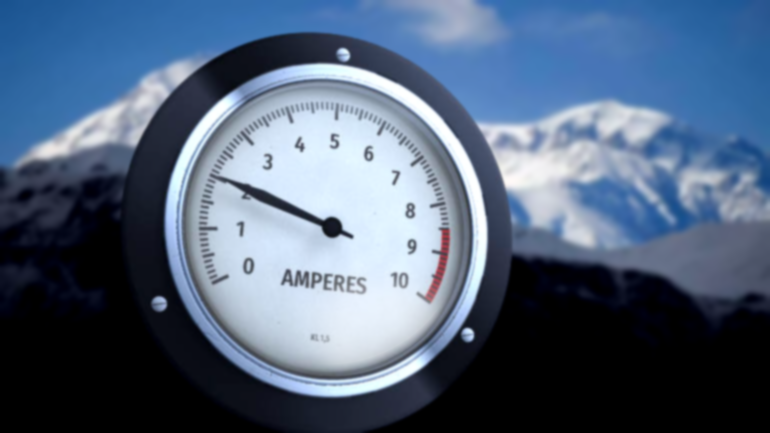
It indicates 2 A
